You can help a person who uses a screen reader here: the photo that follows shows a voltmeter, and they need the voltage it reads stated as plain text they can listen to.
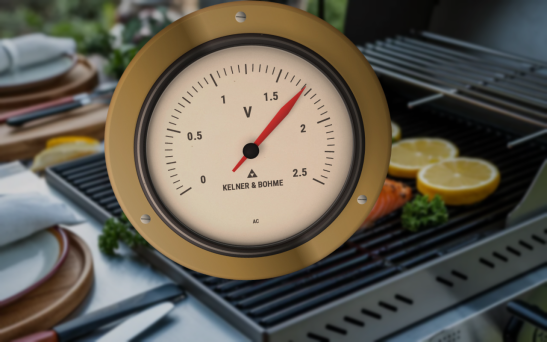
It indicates 1.7 V
